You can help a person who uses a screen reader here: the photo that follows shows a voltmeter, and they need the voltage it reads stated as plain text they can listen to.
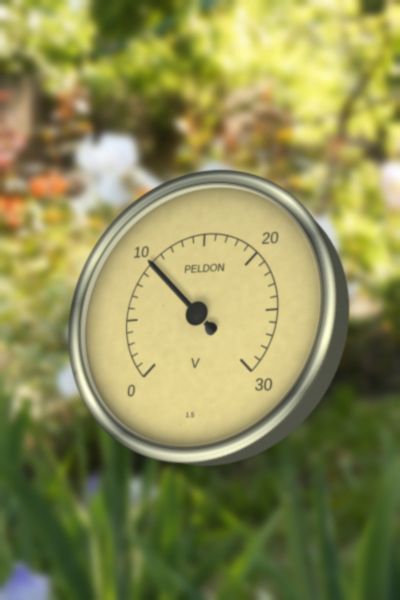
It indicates 10 V
